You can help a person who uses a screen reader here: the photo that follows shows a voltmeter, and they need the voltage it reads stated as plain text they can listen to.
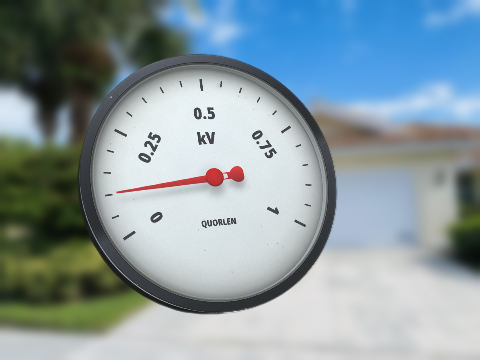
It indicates 0.1 kV
